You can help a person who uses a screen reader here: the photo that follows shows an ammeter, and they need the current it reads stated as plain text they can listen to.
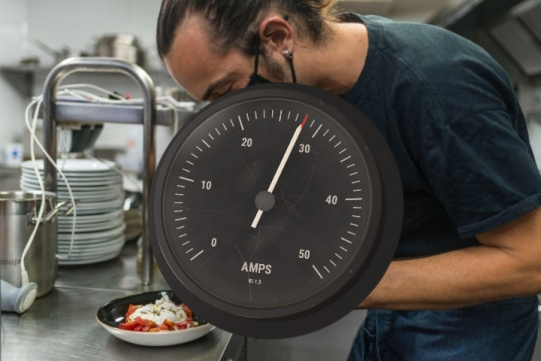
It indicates 28 A
